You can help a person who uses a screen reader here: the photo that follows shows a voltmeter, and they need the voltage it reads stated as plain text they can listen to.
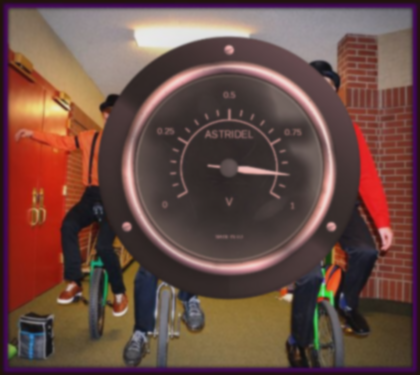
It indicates 0.9 V
